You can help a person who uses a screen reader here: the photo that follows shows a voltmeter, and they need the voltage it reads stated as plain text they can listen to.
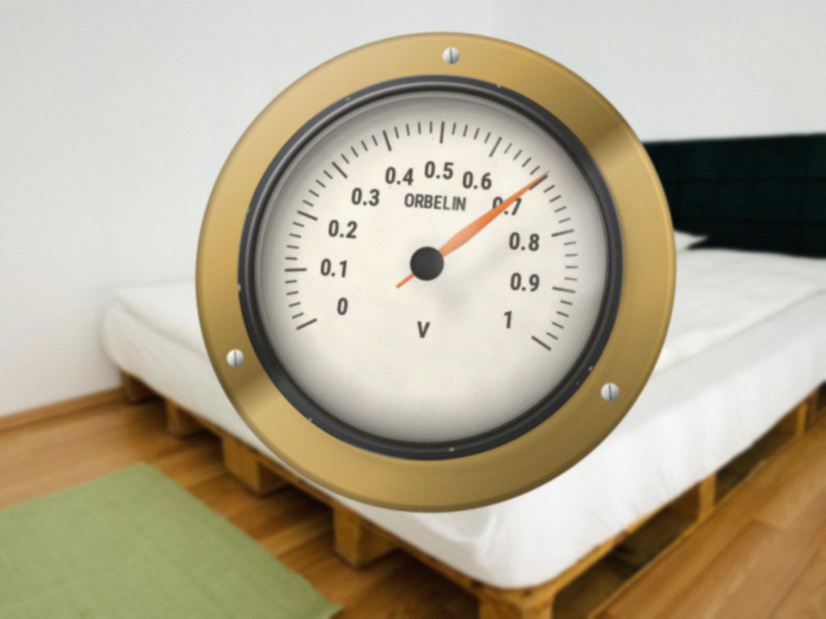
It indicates 0.7 V
